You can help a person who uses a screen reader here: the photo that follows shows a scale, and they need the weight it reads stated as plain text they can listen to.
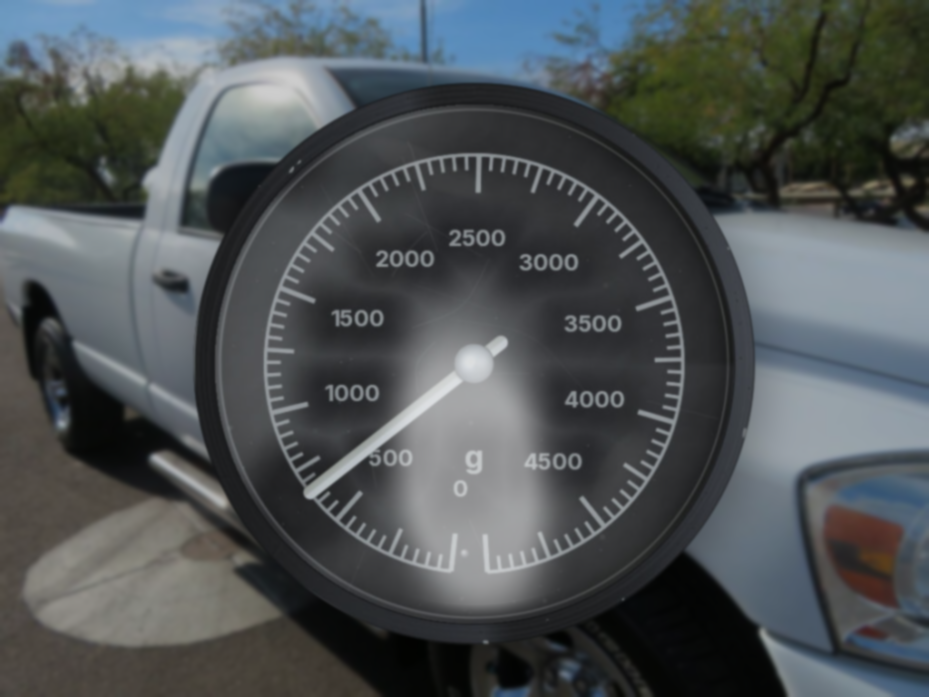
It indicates 650 g
